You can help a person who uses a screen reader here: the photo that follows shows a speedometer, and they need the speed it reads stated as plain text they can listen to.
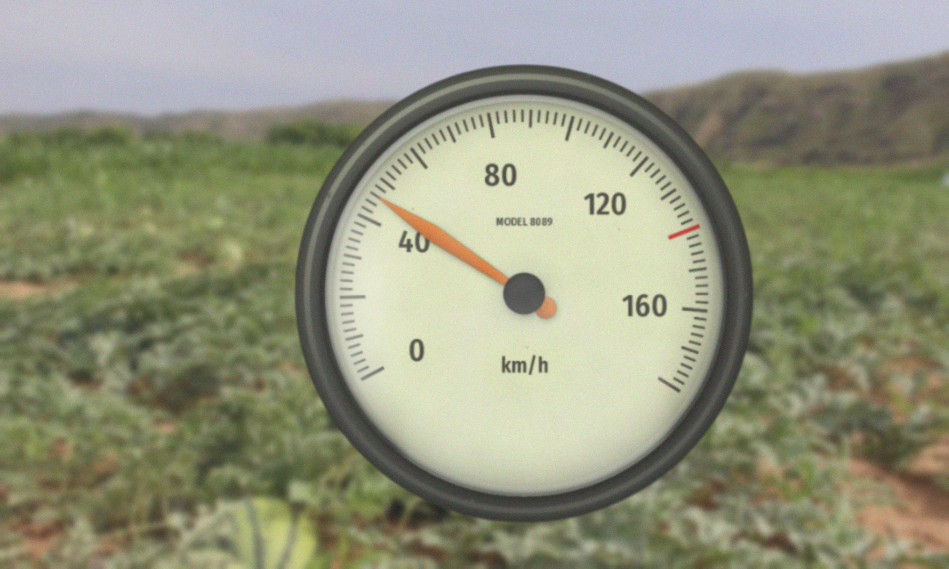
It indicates 46 km/h
